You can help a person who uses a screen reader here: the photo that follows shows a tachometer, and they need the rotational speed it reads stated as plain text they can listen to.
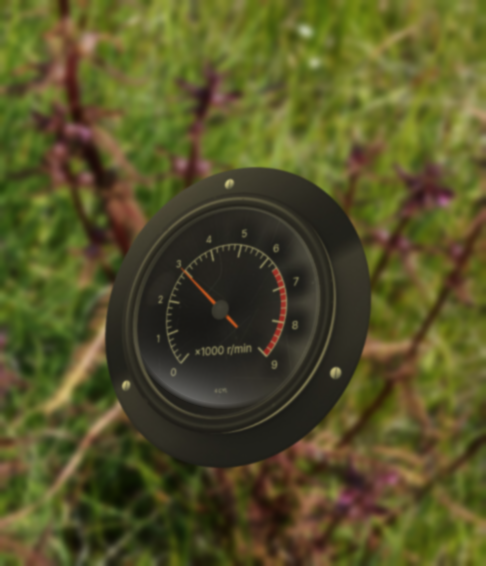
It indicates 3000 rpm
